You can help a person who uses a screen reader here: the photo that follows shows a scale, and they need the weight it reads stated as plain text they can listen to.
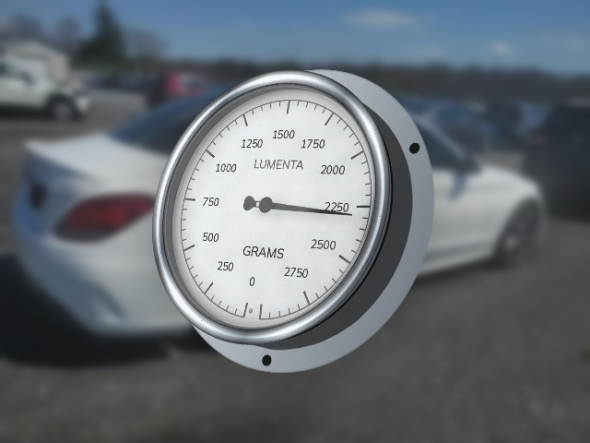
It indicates 2300 g
